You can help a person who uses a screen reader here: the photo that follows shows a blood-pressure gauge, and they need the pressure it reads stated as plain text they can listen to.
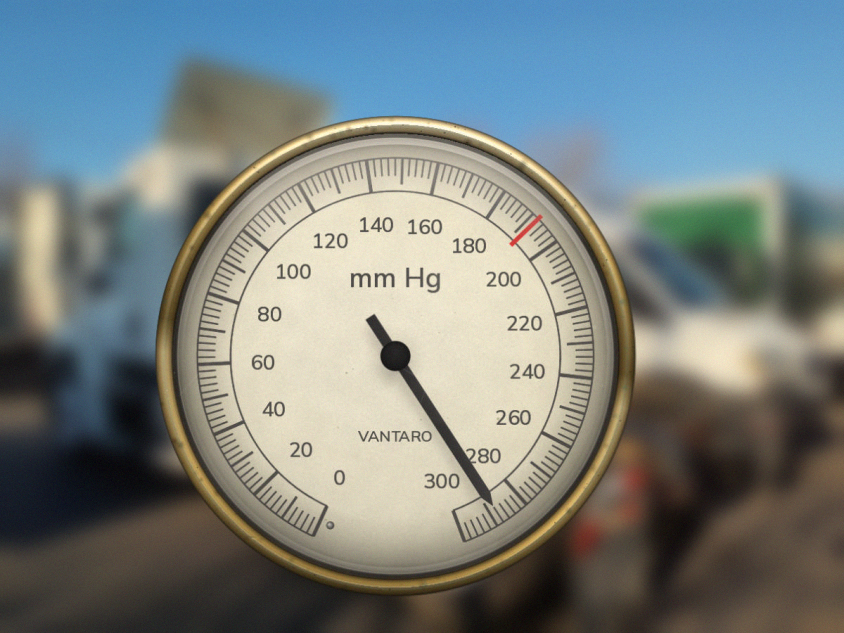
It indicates 288 mmHg
